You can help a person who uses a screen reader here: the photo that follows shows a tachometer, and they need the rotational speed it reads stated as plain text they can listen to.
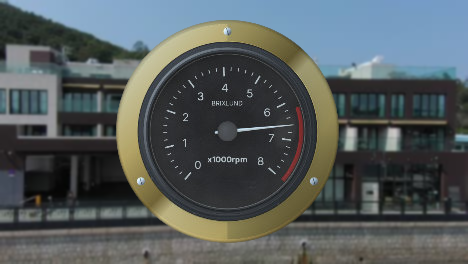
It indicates 6600 rpm
